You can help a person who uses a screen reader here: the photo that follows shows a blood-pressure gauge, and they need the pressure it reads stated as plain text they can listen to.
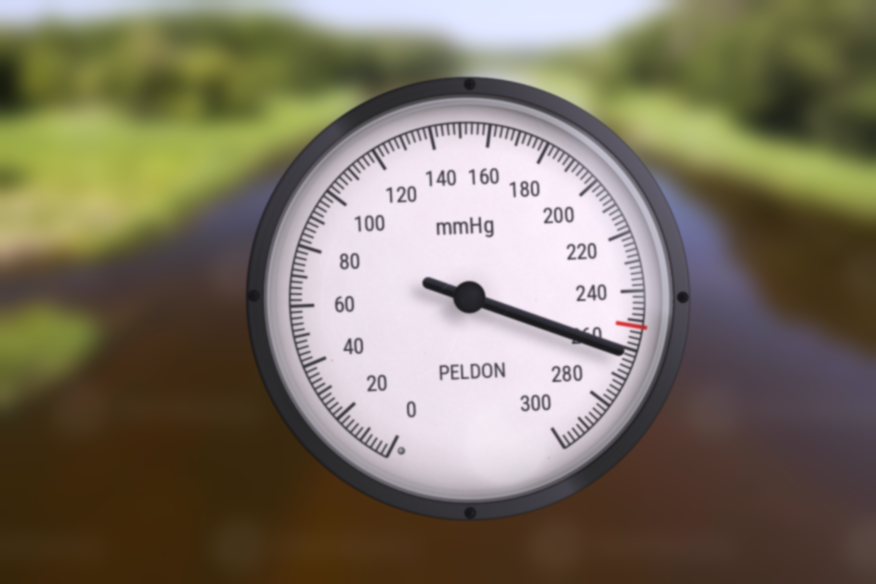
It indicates 262 mmHg
